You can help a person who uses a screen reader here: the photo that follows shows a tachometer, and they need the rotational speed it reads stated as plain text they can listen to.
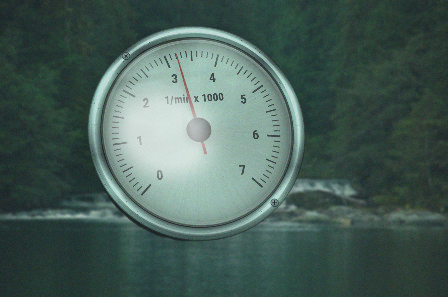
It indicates 3200 rpm
